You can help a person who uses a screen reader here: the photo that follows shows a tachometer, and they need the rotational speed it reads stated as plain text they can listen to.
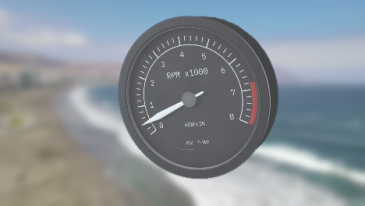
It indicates 400 rpm
